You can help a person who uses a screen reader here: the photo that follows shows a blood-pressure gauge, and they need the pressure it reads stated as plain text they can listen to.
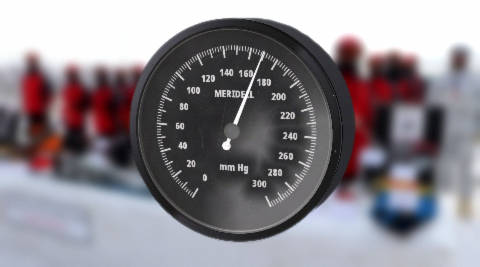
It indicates 170 mmHg
